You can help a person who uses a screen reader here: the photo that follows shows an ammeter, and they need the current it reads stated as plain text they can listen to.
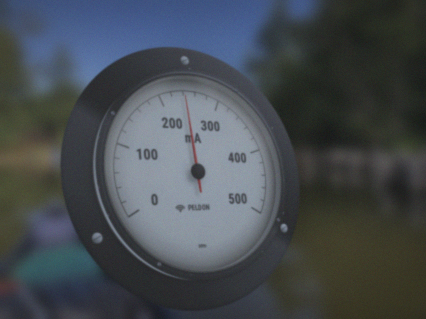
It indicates 240 mA
